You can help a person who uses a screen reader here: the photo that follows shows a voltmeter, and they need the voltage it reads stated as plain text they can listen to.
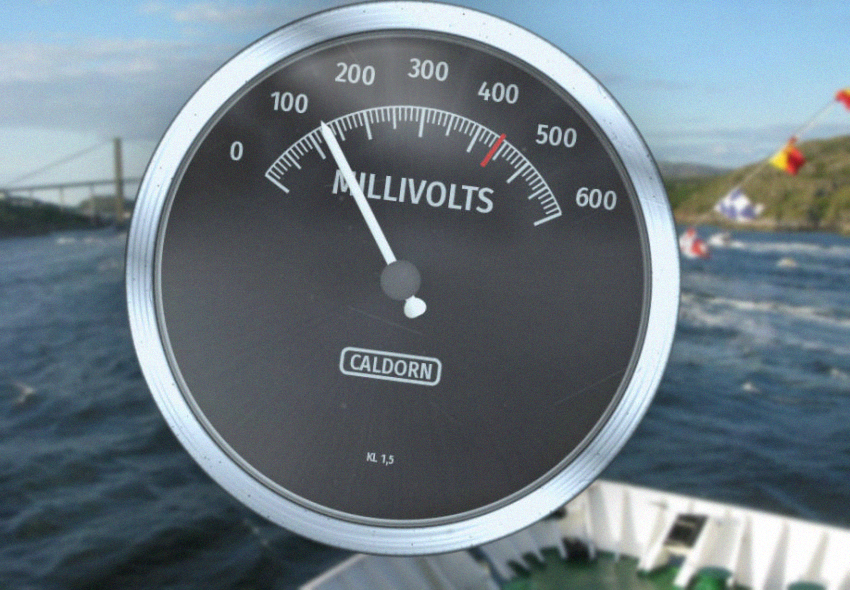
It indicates 130 mV
